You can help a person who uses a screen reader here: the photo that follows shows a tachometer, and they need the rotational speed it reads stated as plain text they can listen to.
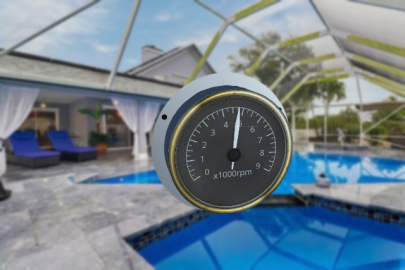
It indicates 4750 rpm
